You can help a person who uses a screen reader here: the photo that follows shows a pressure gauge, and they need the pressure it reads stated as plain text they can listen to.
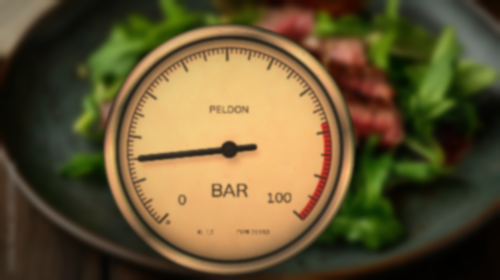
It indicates 15 bar
